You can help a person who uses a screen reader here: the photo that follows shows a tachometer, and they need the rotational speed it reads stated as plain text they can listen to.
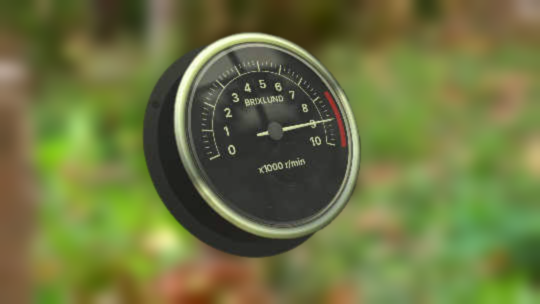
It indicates 9000 rpm
